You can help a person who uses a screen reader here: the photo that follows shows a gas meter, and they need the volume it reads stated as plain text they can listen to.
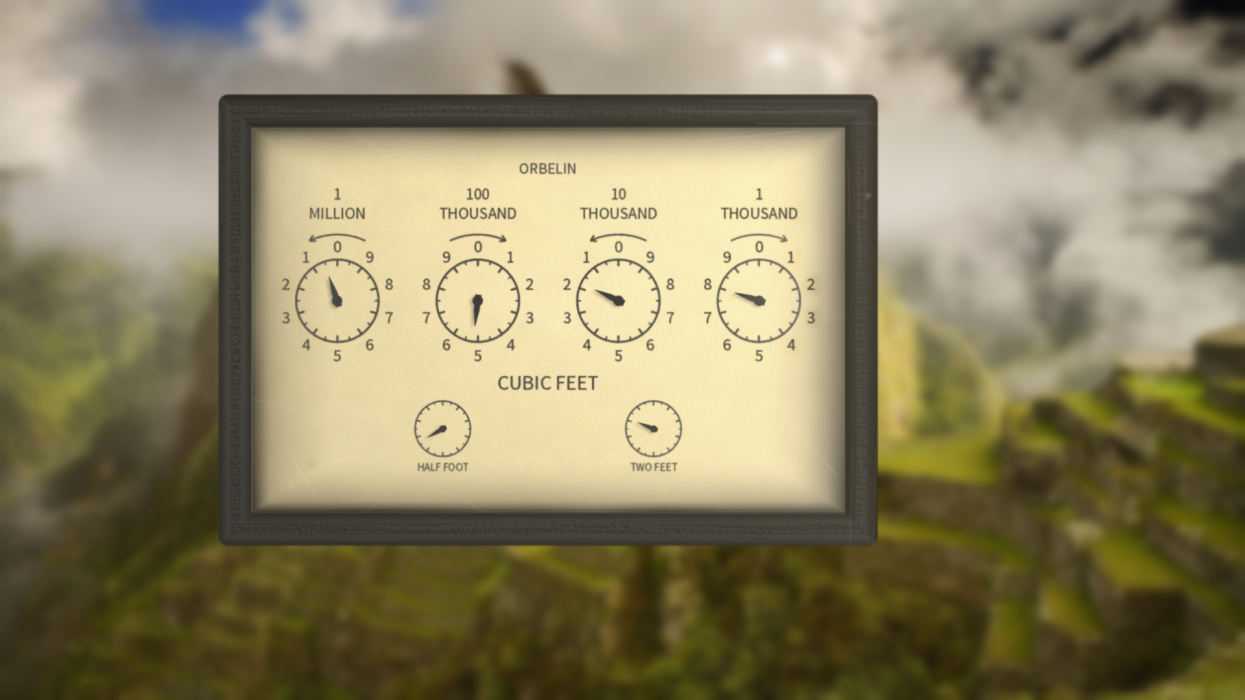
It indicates 51800 ft³
